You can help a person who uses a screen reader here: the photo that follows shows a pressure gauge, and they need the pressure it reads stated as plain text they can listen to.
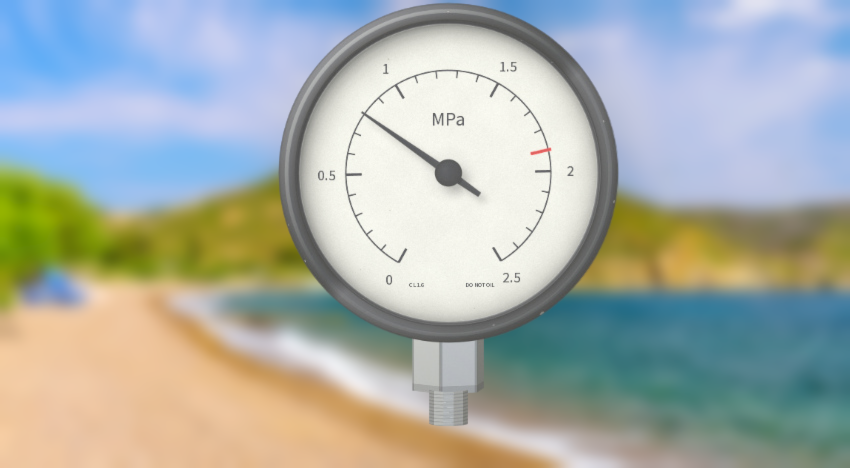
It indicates 0.8 MPa
